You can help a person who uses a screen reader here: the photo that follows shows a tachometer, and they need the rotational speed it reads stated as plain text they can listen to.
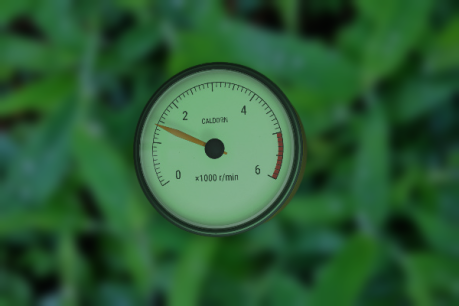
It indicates 1400 rpm
